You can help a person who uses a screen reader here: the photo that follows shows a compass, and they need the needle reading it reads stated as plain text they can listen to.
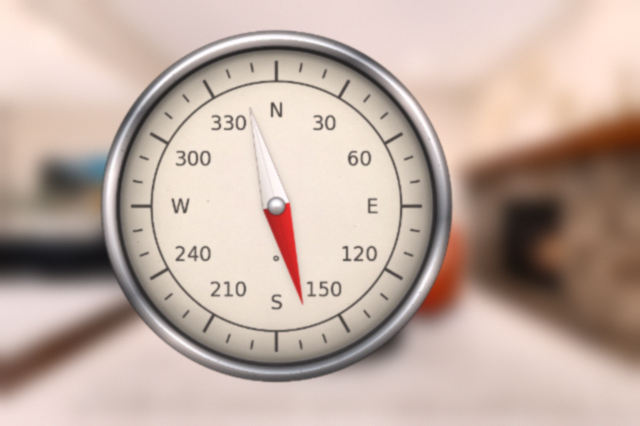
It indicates 165 °
